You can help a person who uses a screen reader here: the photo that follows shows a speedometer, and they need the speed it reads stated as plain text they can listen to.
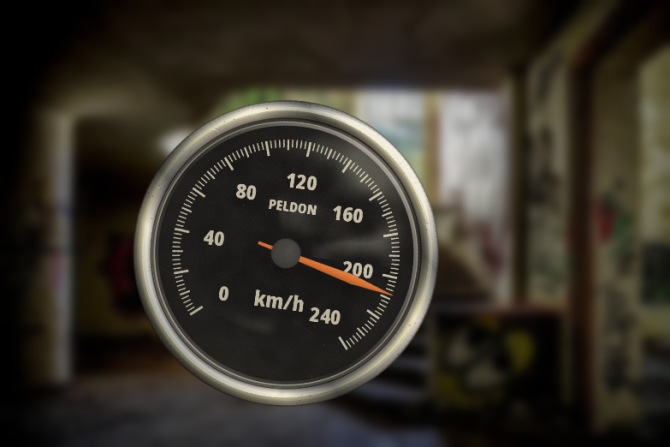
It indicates 208 km/h
